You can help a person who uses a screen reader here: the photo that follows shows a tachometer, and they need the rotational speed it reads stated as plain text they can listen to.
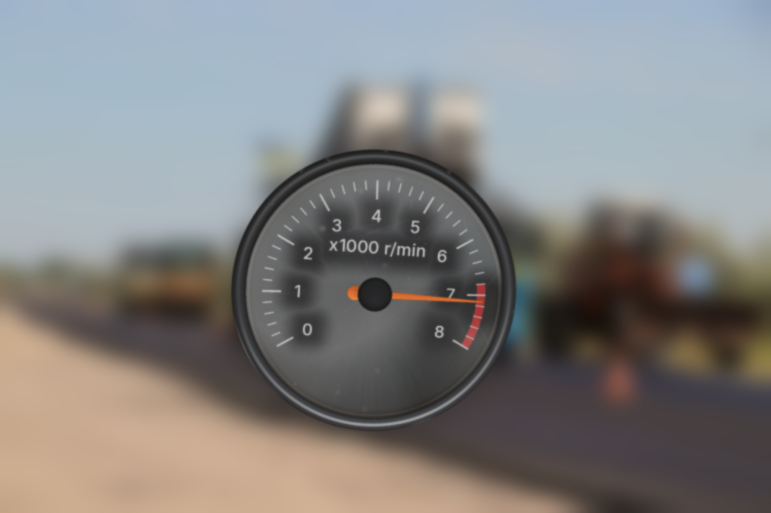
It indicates 7100 rpm
